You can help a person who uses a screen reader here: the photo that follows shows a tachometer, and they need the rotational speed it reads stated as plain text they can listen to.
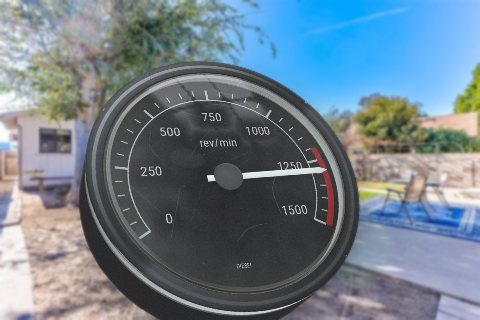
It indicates 1300 rpm
